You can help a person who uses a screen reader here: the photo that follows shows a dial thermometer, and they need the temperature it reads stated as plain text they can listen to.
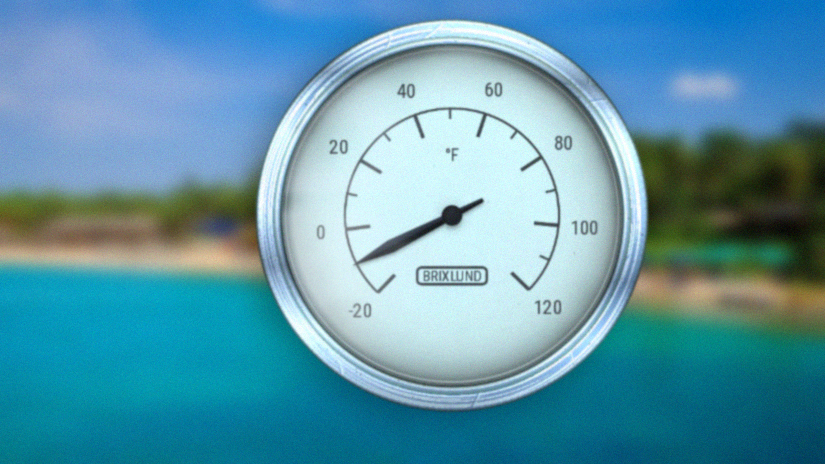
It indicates -10 °F
